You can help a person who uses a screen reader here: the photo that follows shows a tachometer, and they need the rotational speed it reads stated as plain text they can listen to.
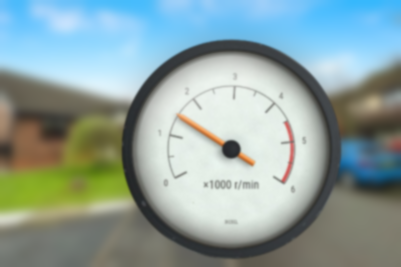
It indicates 1500 rpm
